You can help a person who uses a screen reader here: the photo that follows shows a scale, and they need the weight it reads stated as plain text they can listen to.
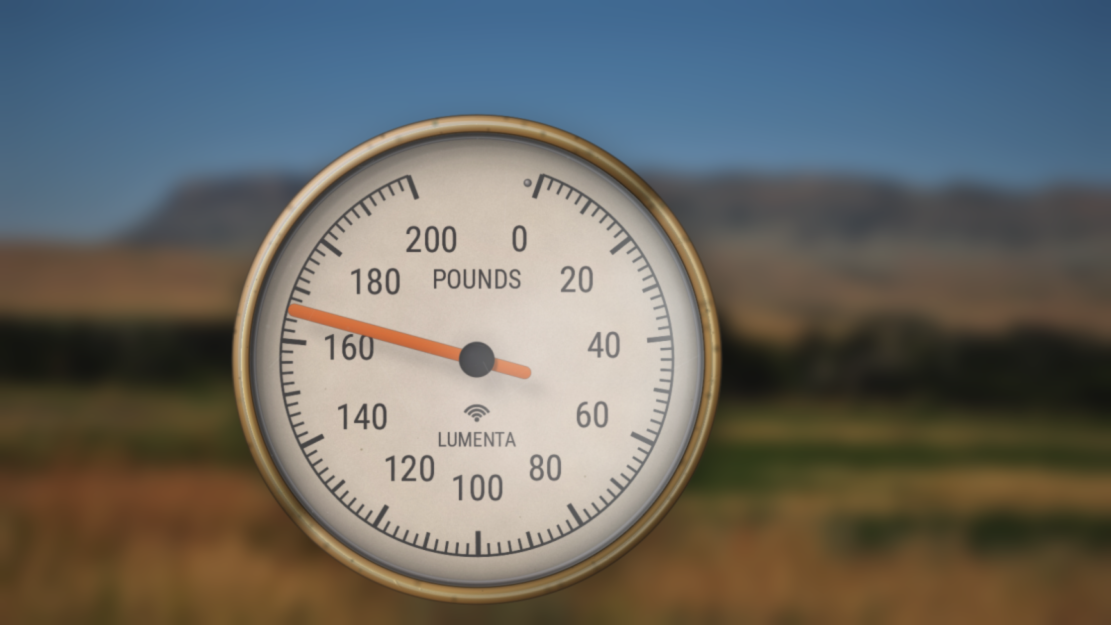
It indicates 166 lb
